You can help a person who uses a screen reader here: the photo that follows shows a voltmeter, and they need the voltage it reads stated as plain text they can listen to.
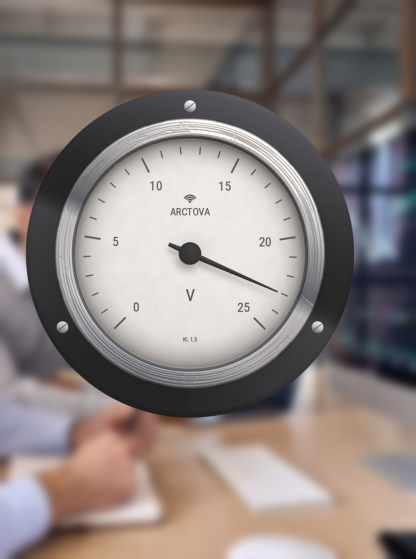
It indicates 23 V
